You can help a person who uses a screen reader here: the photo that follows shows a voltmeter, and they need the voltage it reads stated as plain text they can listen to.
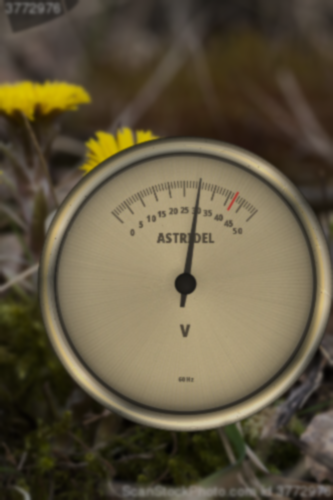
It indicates 30 V
